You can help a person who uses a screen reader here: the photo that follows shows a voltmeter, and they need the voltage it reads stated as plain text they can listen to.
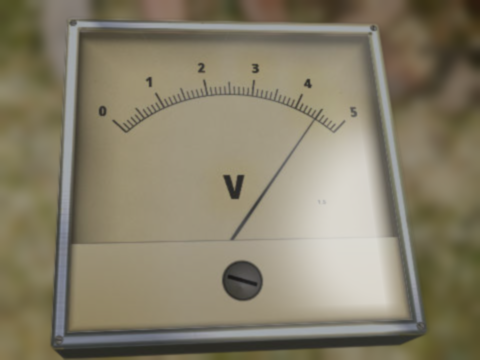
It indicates 4.5 V
